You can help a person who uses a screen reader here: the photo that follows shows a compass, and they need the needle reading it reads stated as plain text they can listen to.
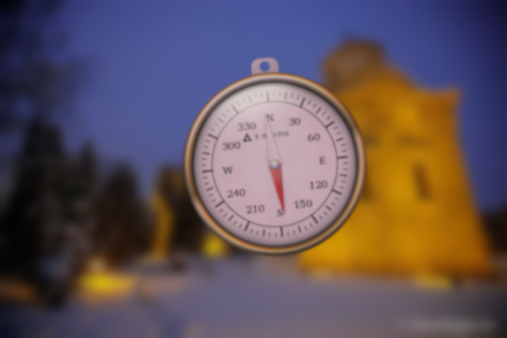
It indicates 175 °
